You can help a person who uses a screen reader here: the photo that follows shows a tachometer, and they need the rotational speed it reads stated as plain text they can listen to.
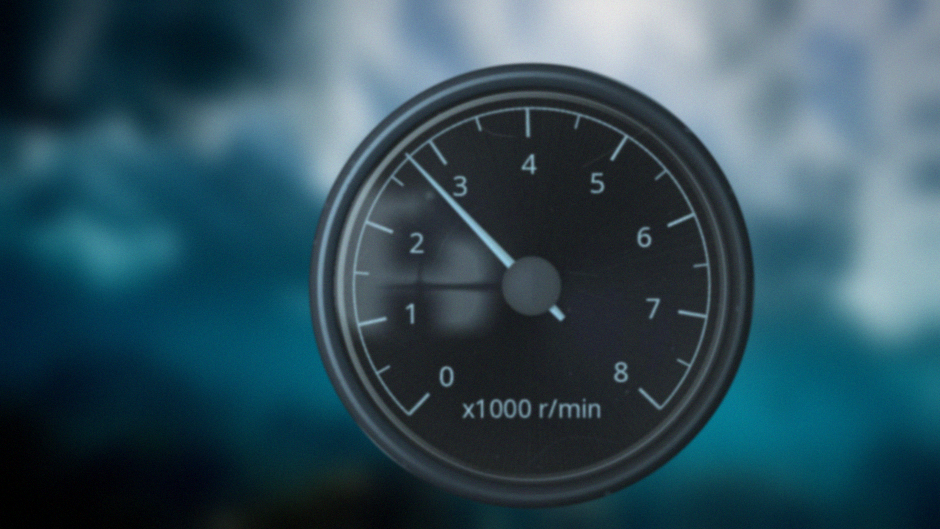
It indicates 2750 rpm
